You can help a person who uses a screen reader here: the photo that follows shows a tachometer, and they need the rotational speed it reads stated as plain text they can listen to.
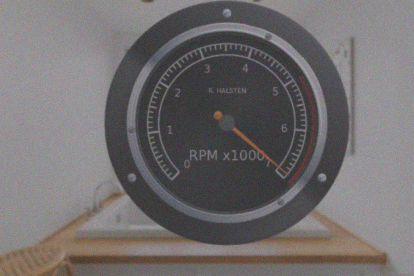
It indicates 6900 rpm
